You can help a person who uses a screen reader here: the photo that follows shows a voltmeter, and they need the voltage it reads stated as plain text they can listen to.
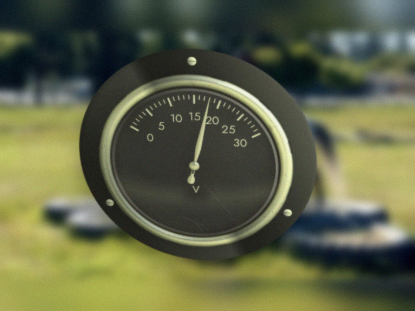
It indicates 18 V
